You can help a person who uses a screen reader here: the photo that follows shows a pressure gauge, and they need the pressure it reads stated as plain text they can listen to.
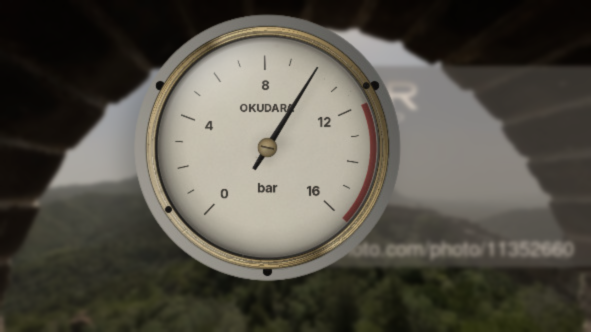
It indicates 10 bar
